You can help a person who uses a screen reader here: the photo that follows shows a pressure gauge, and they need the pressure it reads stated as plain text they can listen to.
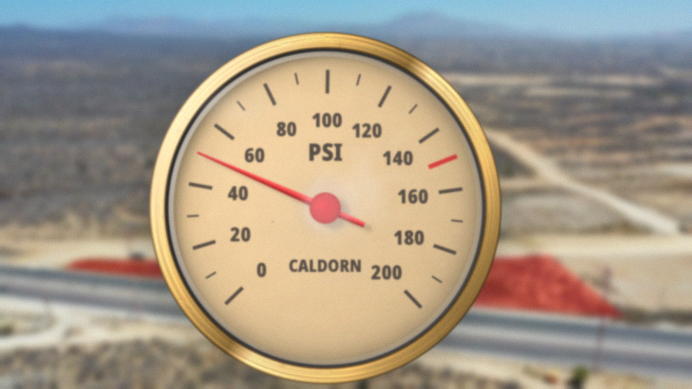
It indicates 50 psi
